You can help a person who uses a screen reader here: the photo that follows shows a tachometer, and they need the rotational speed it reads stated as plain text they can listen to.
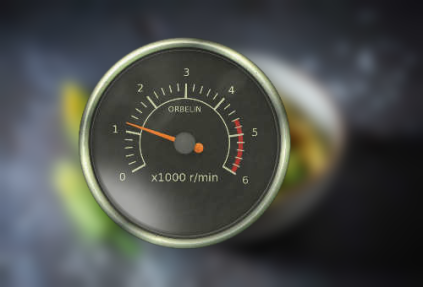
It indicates 1200 rpm
